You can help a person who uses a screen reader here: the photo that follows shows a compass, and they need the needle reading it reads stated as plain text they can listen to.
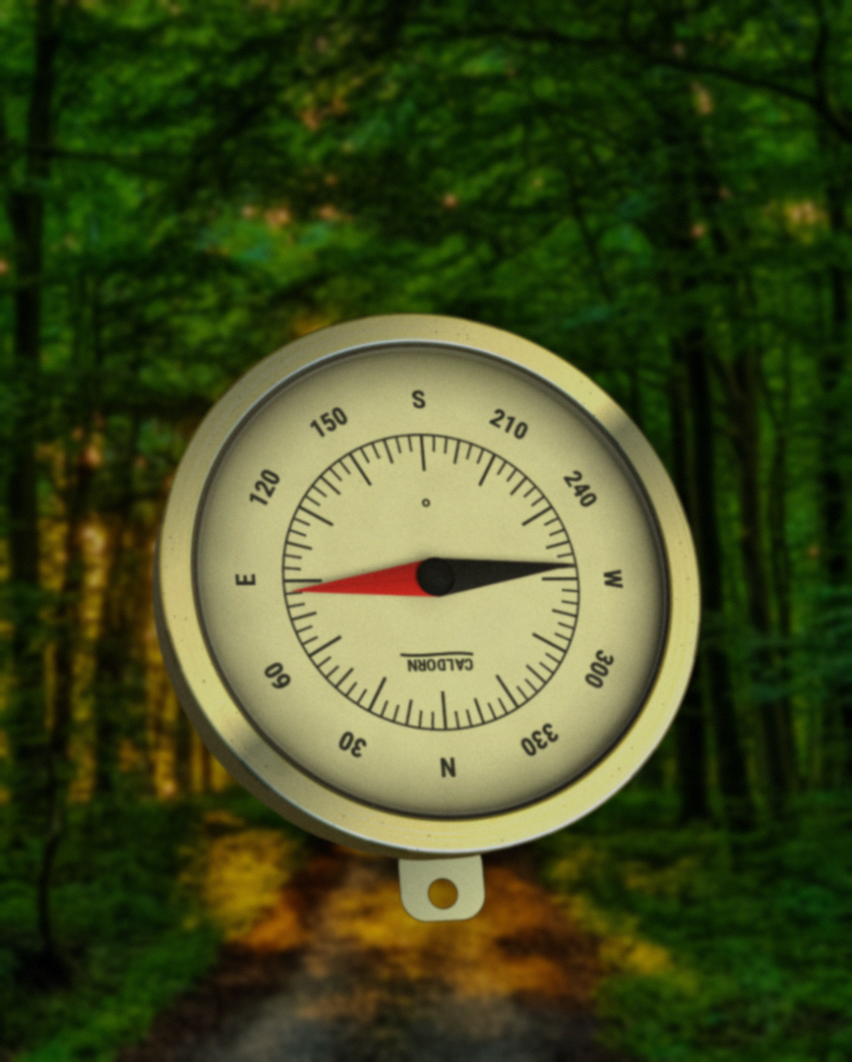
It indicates 85 °
